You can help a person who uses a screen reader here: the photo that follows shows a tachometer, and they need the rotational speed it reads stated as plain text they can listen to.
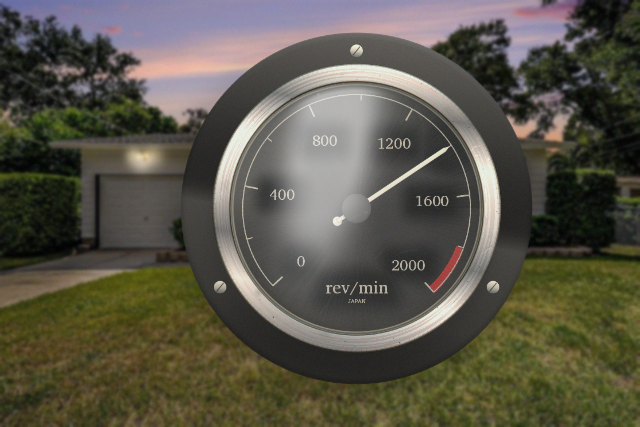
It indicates 1400 rpm
